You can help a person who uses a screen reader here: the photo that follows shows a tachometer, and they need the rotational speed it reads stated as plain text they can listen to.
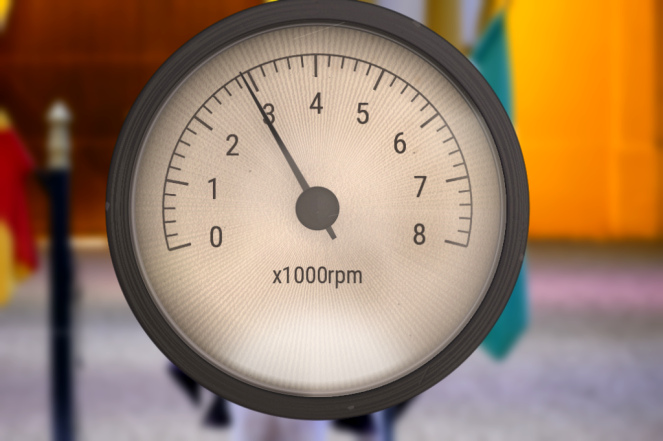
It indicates 2900 rpm
